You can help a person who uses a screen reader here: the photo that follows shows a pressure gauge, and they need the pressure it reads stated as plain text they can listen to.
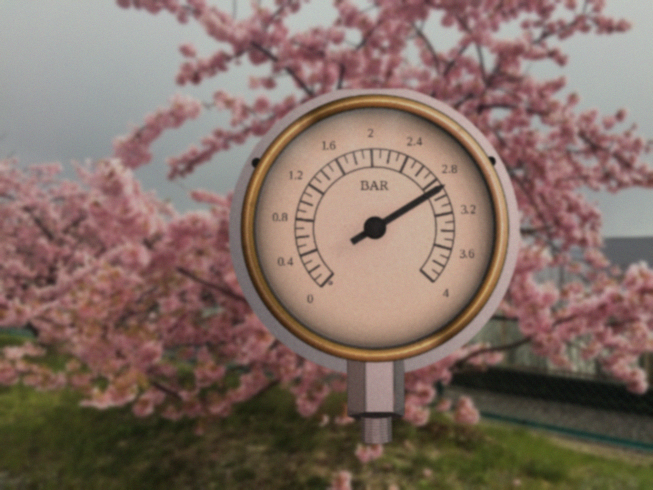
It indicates 2.9 bar
